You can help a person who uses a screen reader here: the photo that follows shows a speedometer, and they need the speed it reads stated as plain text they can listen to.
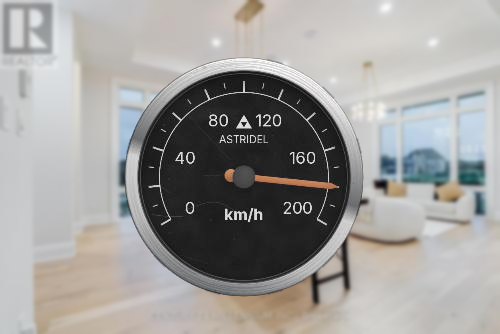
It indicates 180 km/h
